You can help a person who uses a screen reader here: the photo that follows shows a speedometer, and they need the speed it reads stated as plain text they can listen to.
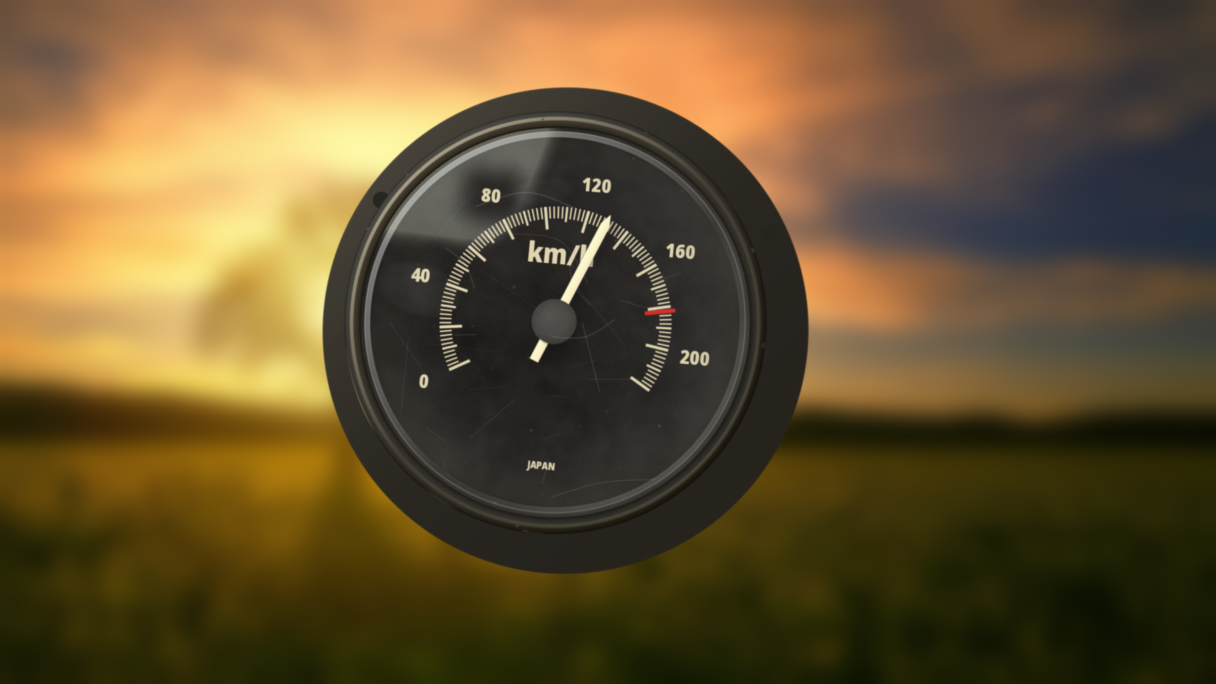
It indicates 130 km/h
